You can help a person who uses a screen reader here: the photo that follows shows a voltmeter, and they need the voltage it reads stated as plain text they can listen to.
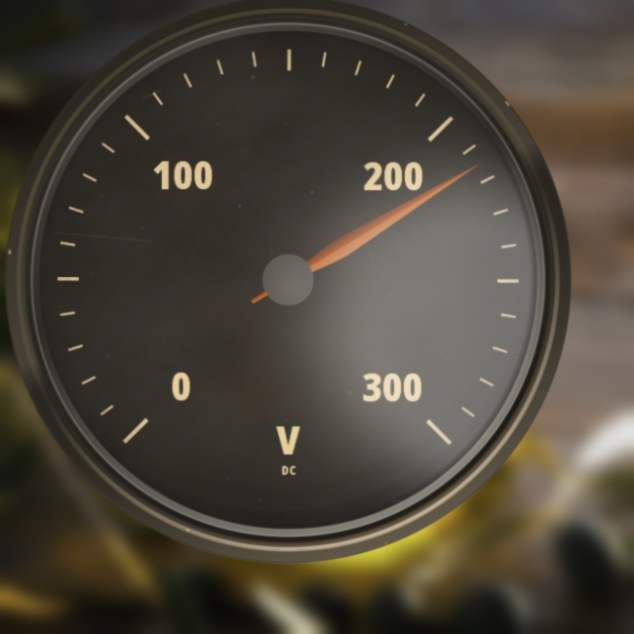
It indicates 215 V
